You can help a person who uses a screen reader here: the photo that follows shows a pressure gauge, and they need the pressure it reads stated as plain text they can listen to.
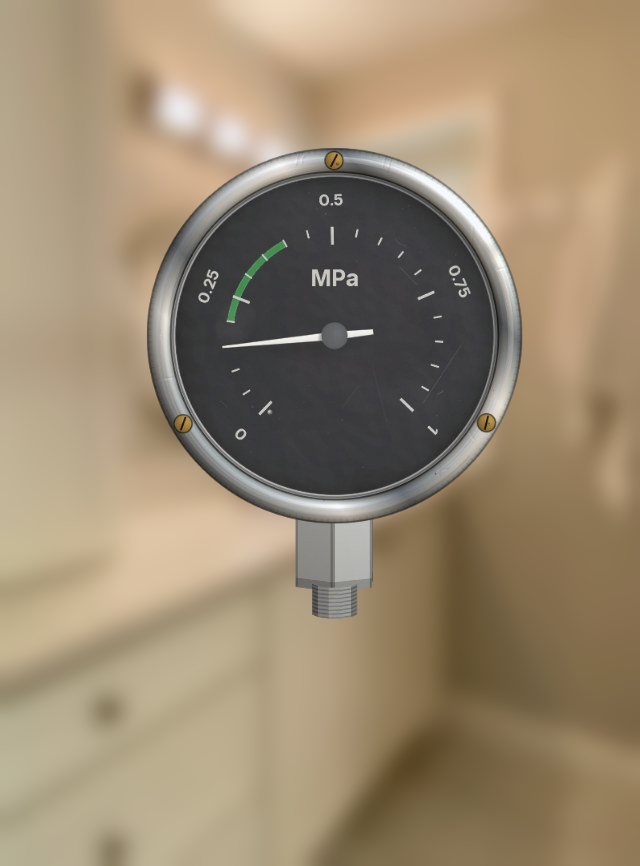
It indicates 0.15 MPa
